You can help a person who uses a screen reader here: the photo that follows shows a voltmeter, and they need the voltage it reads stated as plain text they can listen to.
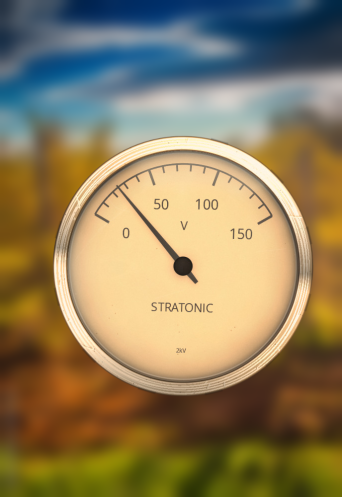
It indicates 25 V
